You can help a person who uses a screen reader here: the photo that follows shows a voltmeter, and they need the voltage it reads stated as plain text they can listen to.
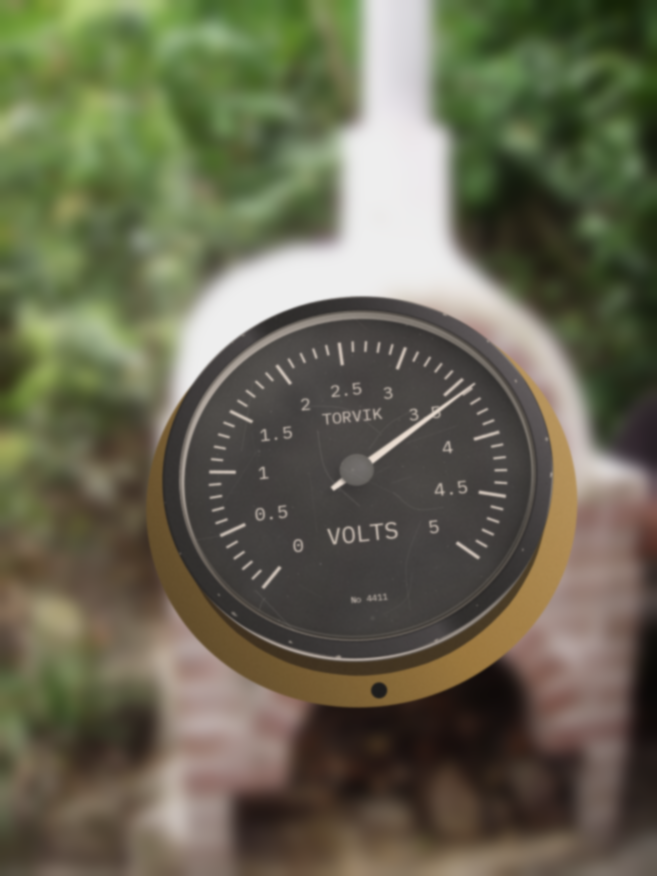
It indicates 3.6 V
